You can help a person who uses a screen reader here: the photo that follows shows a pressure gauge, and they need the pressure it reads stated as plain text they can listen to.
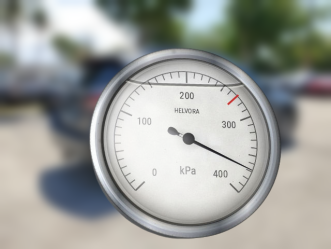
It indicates 370 kPa
